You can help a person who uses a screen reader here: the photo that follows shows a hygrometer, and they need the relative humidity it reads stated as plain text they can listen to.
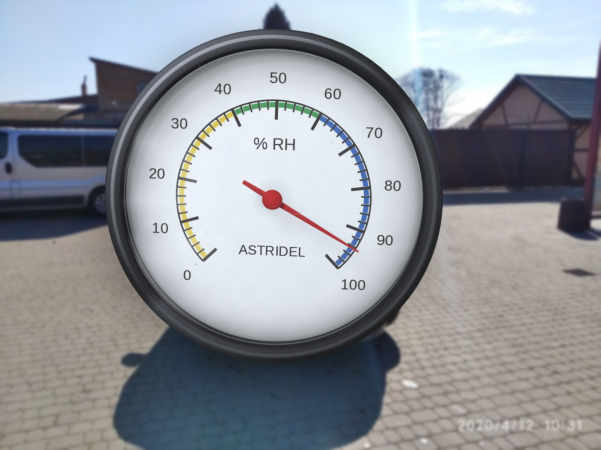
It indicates 94 %
